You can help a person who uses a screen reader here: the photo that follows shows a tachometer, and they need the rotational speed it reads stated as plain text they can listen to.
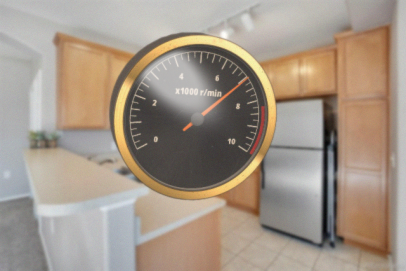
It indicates 7000 rpm
